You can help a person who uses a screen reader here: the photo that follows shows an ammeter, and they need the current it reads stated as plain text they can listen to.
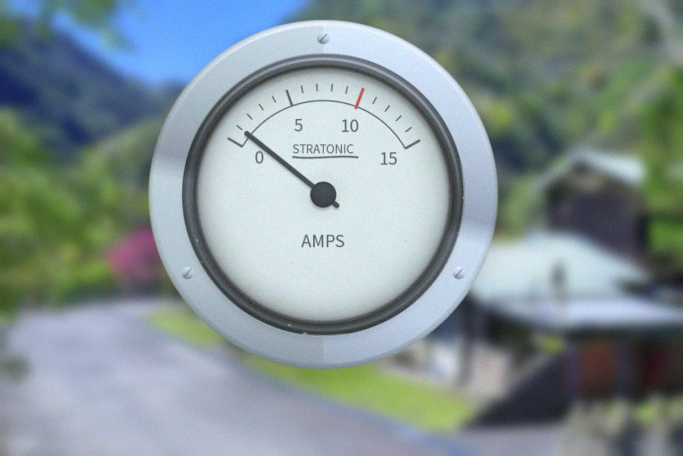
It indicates 1 A
